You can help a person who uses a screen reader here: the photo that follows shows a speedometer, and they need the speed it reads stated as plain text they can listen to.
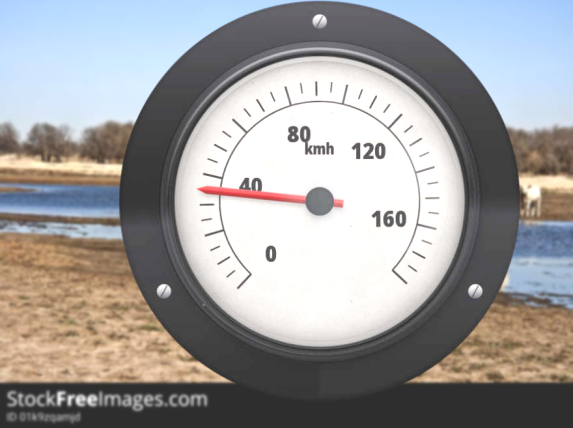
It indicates 35 km/h
